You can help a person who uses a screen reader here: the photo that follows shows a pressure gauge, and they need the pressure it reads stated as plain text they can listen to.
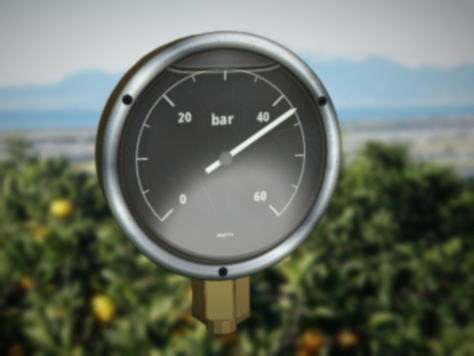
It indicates 42.5 bar
